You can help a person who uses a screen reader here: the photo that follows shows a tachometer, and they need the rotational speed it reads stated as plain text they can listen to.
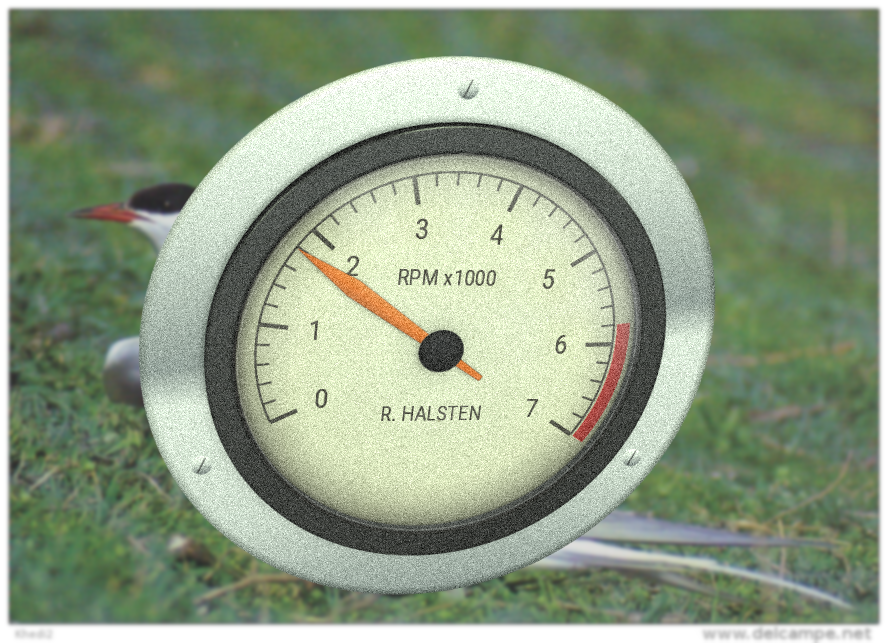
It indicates 1800 rpm
